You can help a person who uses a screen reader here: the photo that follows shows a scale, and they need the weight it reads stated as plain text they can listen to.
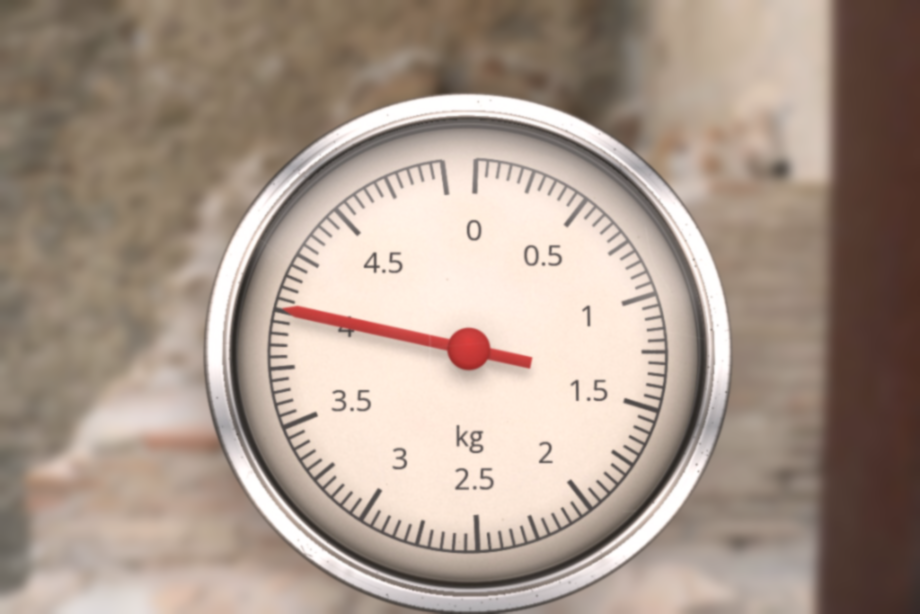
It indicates 4 kg
